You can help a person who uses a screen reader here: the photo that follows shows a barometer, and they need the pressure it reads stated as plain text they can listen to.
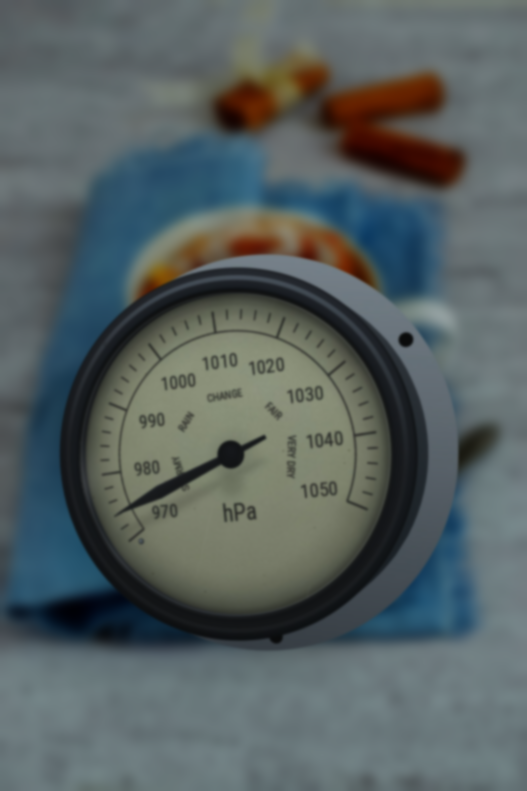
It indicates 974 hPa
